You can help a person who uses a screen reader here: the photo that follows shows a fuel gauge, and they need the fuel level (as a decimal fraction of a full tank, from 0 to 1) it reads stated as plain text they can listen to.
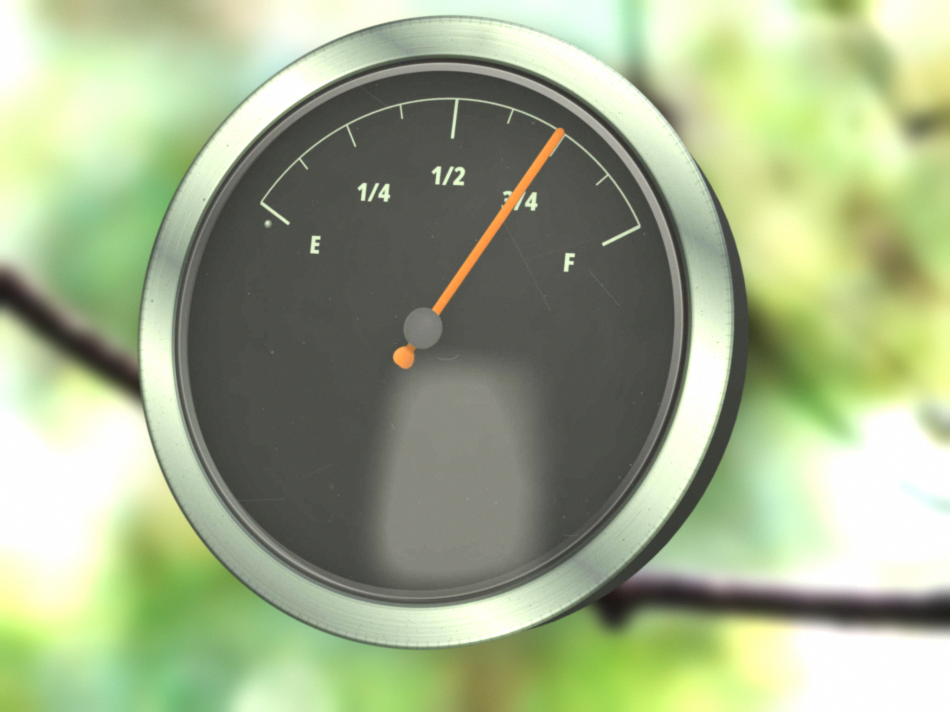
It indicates 0.75
